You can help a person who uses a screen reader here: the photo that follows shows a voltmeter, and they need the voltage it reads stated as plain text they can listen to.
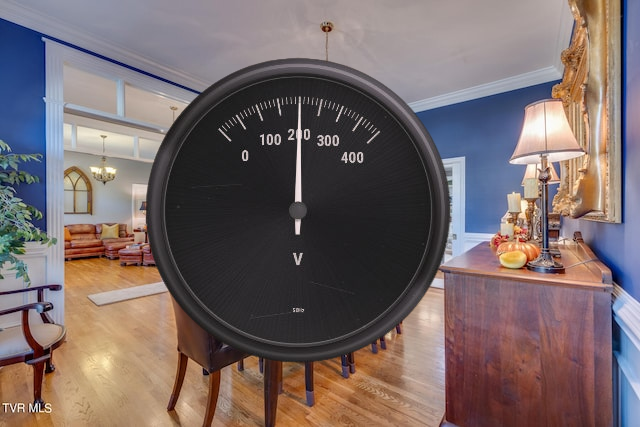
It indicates 200 V
